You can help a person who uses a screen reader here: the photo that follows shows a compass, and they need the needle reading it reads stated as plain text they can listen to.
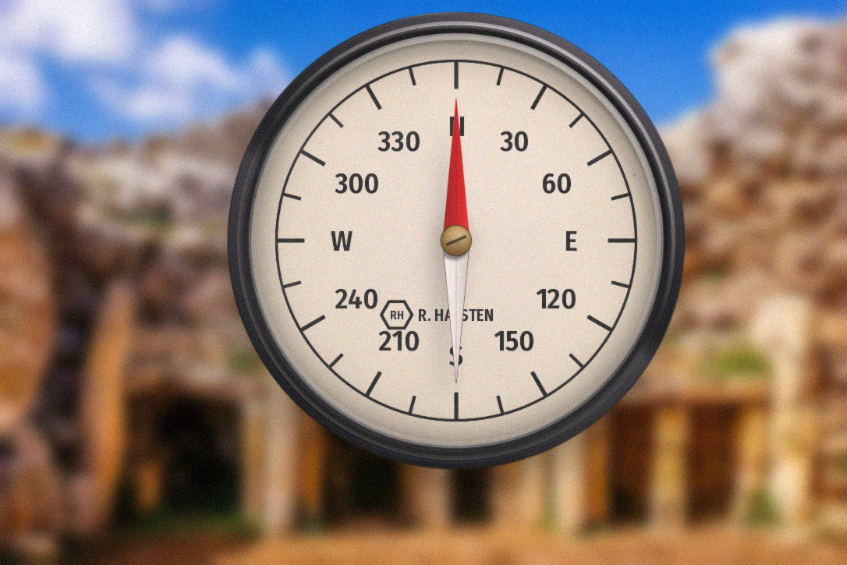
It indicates 0 °
